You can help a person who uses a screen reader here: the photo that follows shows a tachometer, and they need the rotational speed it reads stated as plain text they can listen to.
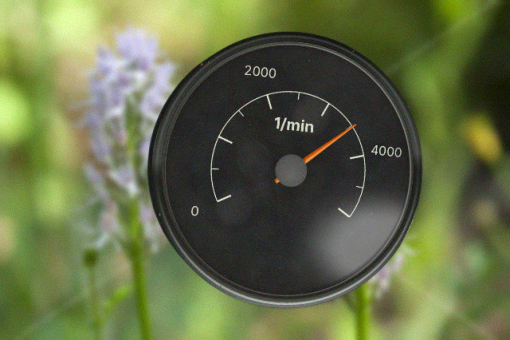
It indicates 3500 rpm
